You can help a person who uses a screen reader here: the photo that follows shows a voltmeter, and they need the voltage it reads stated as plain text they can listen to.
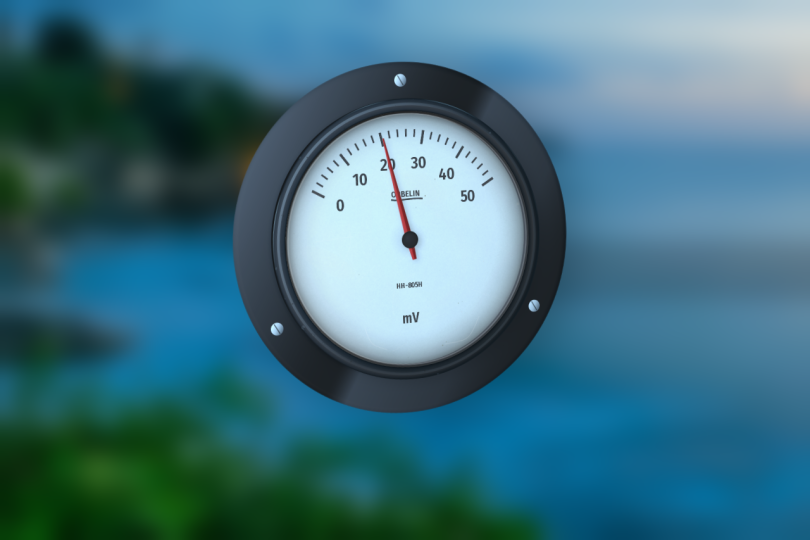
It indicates 20 mV
